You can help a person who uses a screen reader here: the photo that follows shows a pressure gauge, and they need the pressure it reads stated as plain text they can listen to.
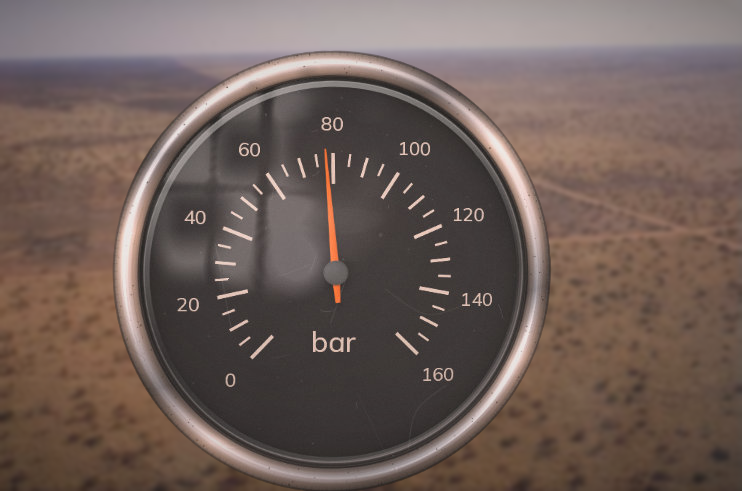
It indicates 77.5 bar
